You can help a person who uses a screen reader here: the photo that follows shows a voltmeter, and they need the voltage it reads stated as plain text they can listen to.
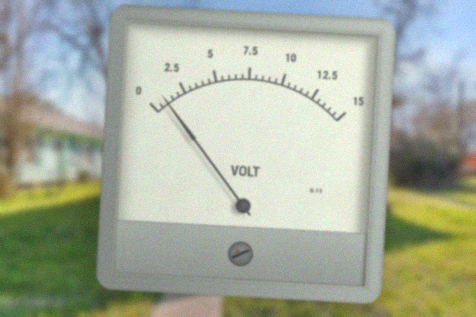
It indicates 1 V
